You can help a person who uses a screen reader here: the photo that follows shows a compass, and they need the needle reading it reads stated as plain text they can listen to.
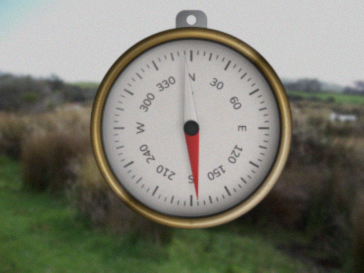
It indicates 175 °
